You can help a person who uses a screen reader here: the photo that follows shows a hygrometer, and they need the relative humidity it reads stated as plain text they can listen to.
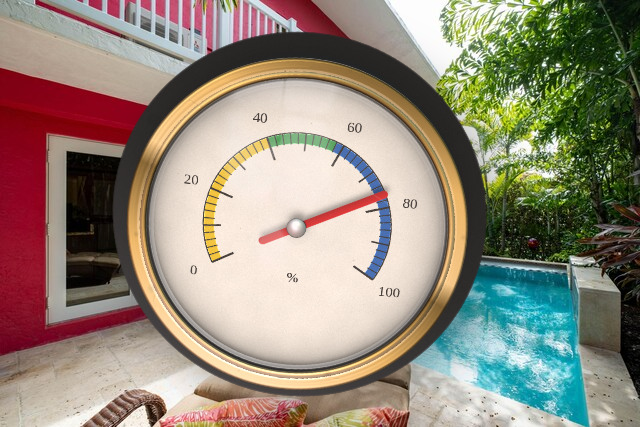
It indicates 76 %
